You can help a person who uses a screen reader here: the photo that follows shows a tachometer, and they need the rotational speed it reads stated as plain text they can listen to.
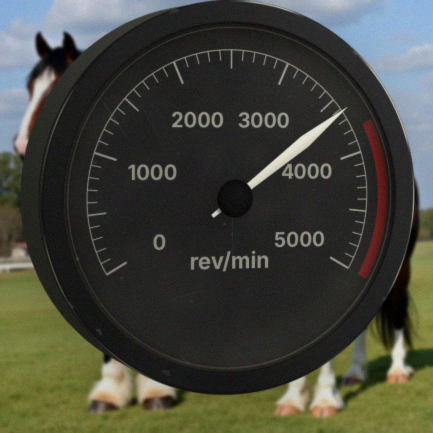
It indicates 3600 rpm
